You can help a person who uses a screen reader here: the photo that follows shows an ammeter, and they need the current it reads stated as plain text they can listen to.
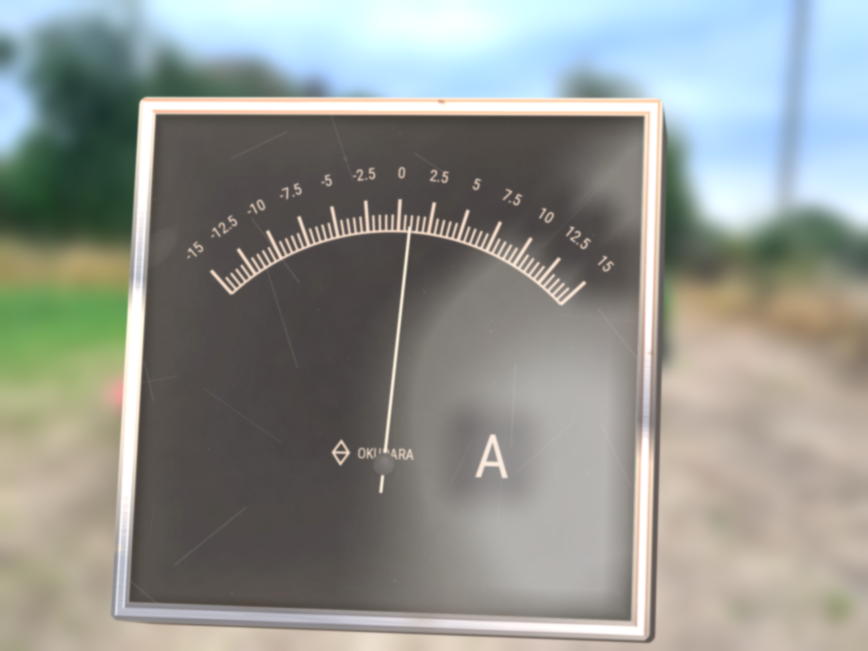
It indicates 1 A
